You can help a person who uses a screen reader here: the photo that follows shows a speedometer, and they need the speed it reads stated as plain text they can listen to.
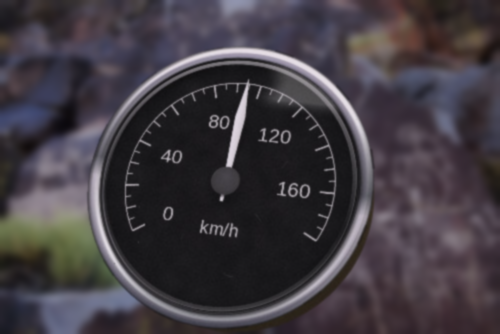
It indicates 95 km/h
